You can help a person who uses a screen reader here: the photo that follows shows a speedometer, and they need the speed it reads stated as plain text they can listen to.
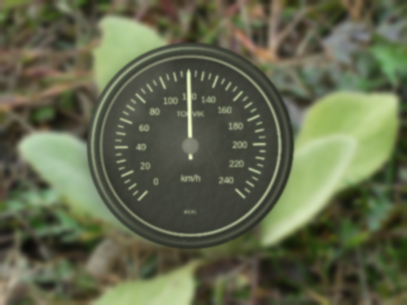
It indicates 120 km/h
